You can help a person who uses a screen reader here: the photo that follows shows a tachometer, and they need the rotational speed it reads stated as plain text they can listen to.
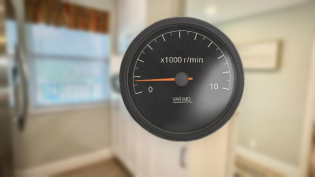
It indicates 750 rpm
